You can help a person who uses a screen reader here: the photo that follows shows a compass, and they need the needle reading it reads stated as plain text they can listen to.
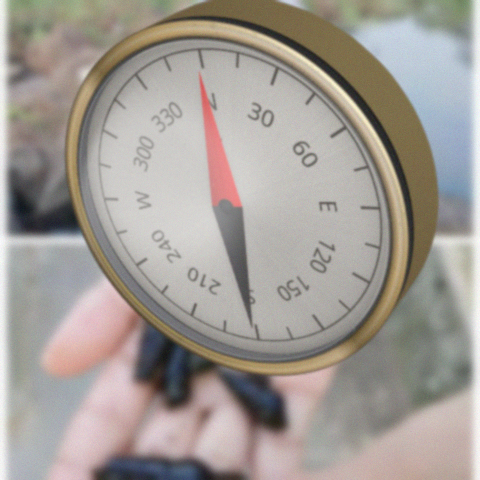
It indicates 0 °
